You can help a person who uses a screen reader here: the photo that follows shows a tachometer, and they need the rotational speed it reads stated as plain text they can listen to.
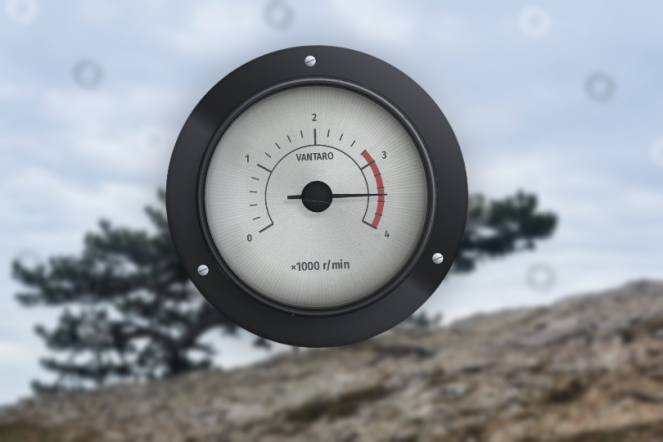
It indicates 3500 rpm
